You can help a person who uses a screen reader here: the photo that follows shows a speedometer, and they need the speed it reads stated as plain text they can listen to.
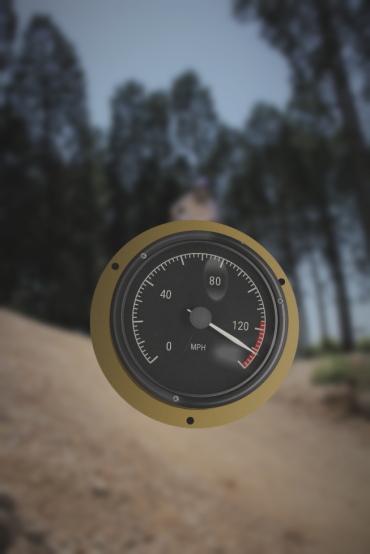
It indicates 132 mph
